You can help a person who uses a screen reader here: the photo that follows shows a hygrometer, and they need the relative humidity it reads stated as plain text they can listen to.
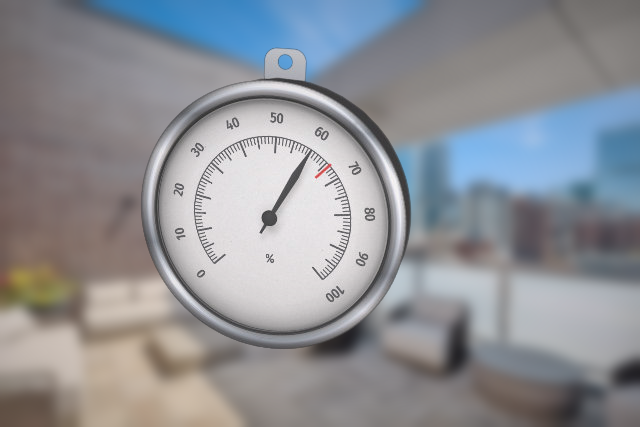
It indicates 60 %
